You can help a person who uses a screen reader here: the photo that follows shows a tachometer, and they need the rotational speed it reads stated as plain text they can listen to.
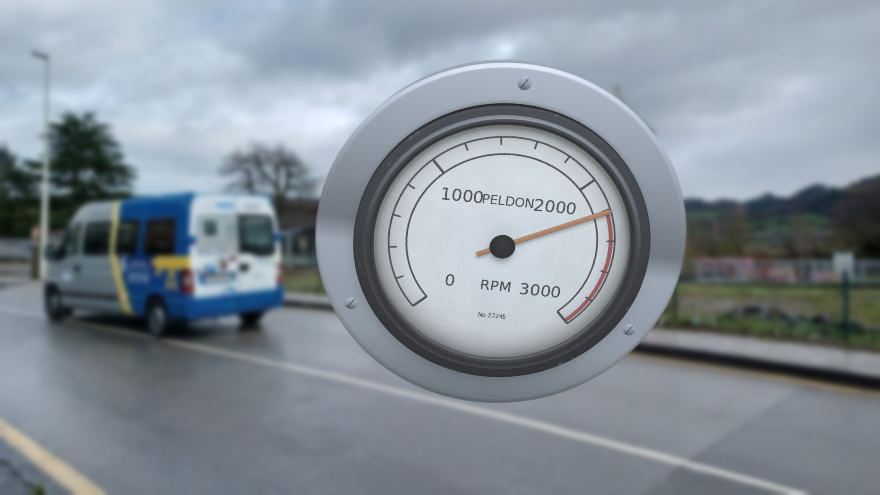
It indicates 2200 rpm
